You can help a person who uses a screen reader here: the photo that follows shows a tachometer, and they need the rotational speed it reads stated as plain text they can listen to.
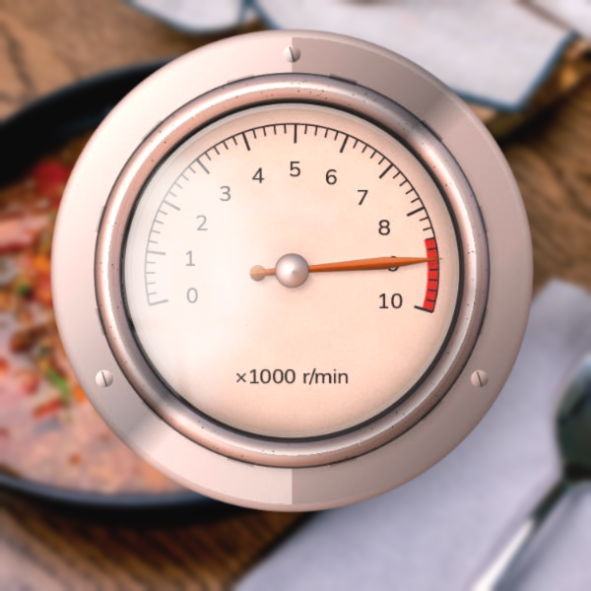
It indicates 9000 rpm
